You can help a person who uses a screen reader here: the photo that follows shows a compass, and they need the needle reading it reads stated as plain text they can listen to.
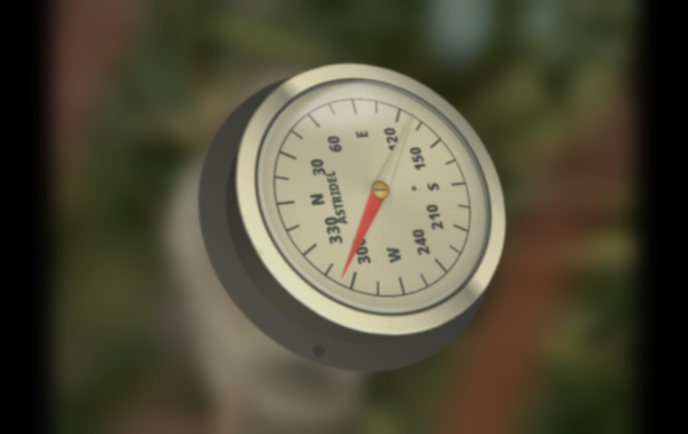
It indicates 307.5 °
